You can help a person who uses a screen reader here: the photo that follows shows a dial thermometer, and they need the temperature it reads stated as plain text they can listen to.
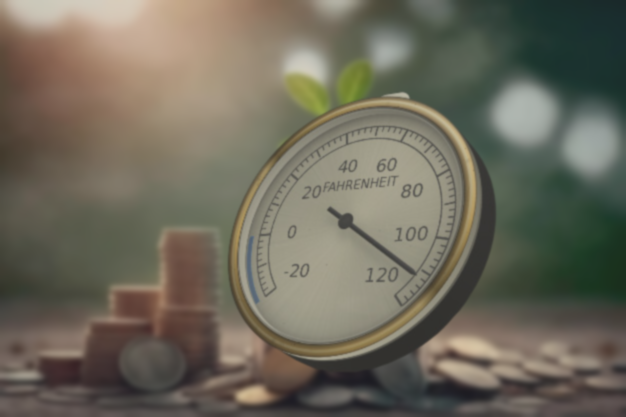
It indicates 112 °F
